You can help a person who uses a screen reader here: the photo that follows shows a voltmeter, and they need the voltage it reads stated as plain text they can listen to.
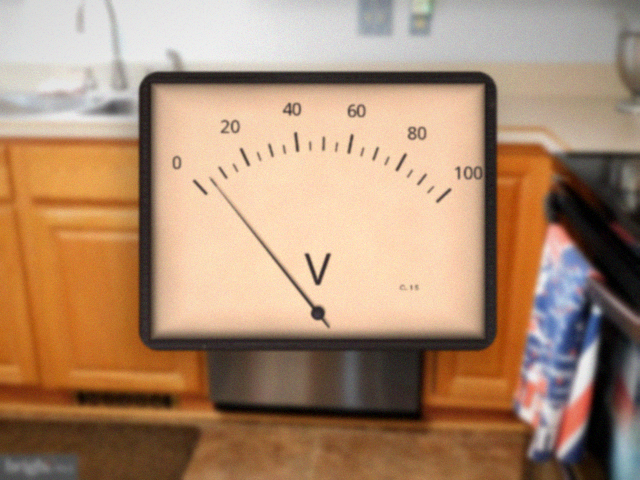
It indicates 5 V
